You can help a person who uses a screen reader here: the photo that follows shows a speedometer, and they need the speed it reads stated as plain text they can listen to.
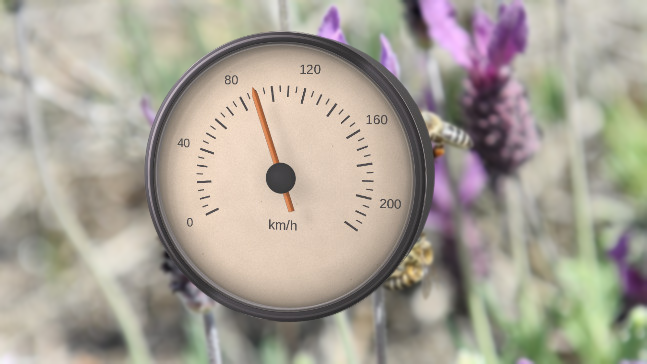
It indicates 90 km/h
